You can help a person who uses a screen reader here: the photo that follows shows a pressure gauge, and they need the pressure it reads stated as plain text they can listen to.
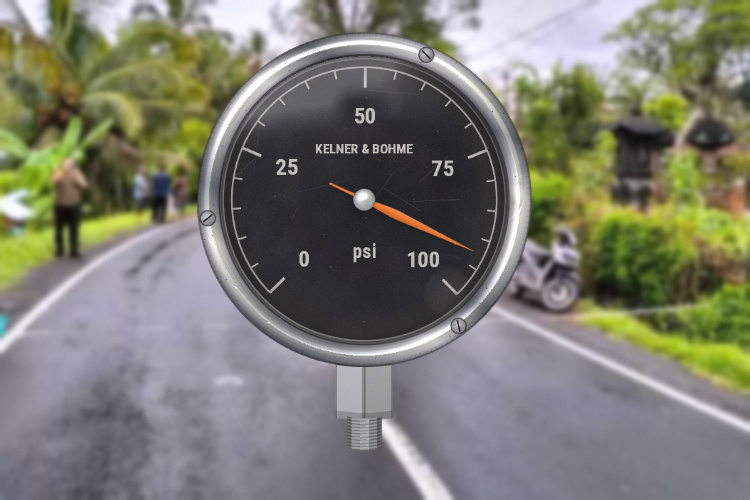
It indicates 92.5 psi
